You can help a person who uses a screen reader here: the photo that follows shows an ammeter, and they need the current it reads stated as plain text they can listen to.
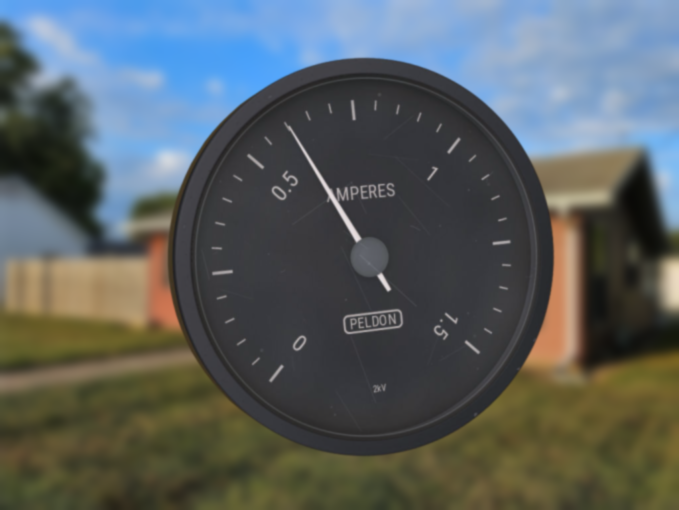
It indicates 0.6 A
